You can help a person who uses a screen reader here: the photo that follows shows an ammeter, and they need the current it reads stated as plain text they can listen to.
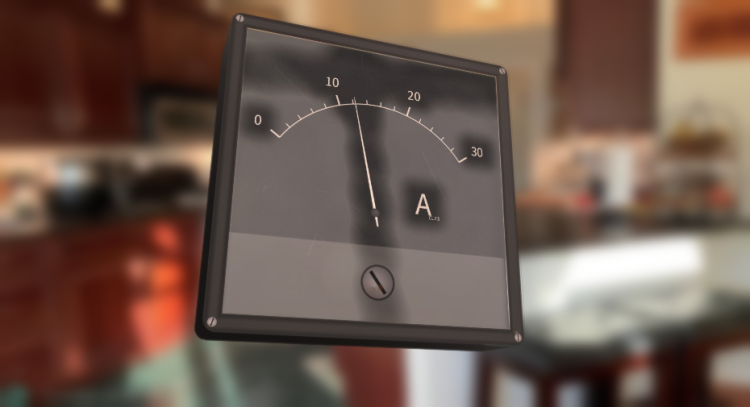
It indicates 12 A
